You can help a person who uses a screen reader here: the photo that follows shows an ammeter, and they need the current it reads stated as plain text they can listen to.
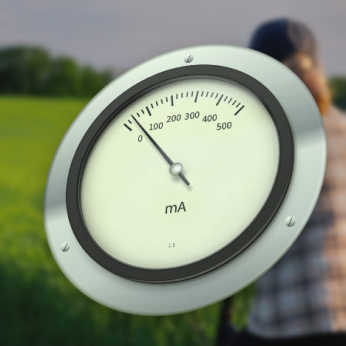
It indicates 40 mA
